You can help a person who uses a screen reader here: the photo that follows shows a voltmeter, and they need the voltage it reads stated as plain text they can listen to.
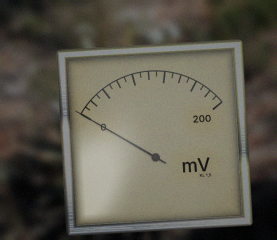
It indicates 0 mV
